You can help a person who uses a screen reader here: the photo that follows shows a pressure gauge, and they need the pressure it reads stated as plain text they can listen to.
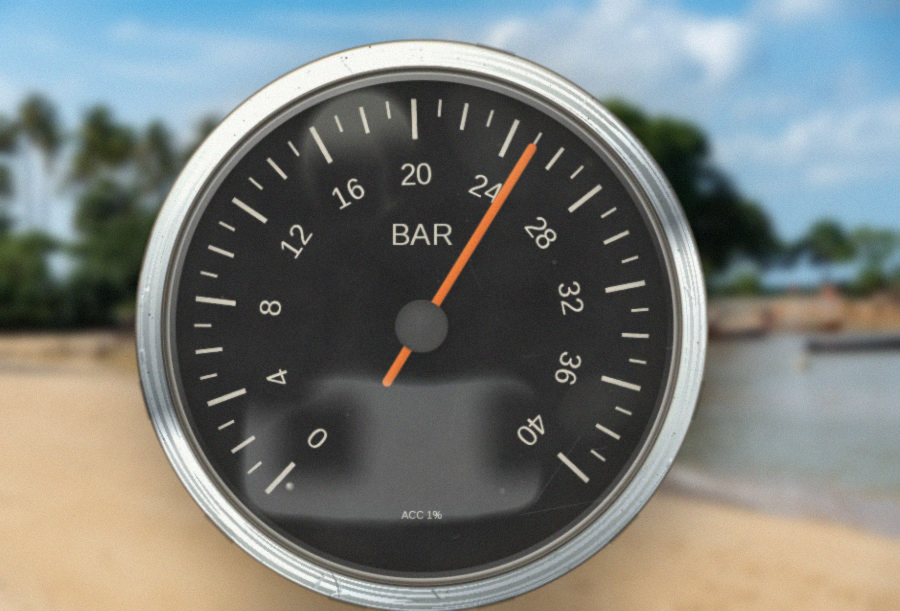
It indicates 25 bar
